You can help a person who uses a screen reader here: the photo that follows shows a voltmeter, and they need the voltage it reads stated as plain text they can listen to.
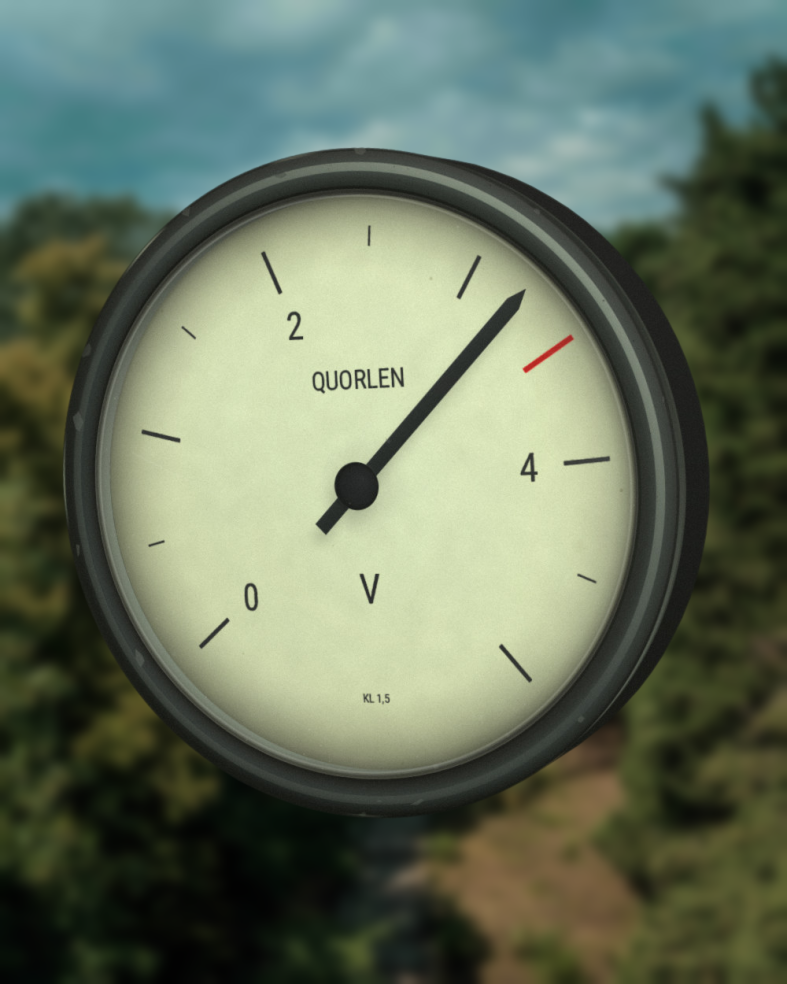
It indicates 3.25 V
